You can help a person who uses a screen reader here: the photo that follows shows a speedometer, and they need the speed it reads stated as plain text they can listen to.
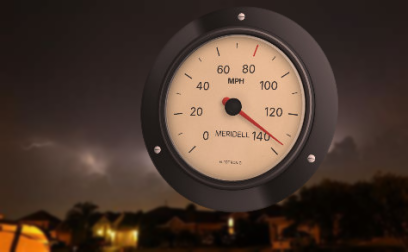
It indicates 135 mph
